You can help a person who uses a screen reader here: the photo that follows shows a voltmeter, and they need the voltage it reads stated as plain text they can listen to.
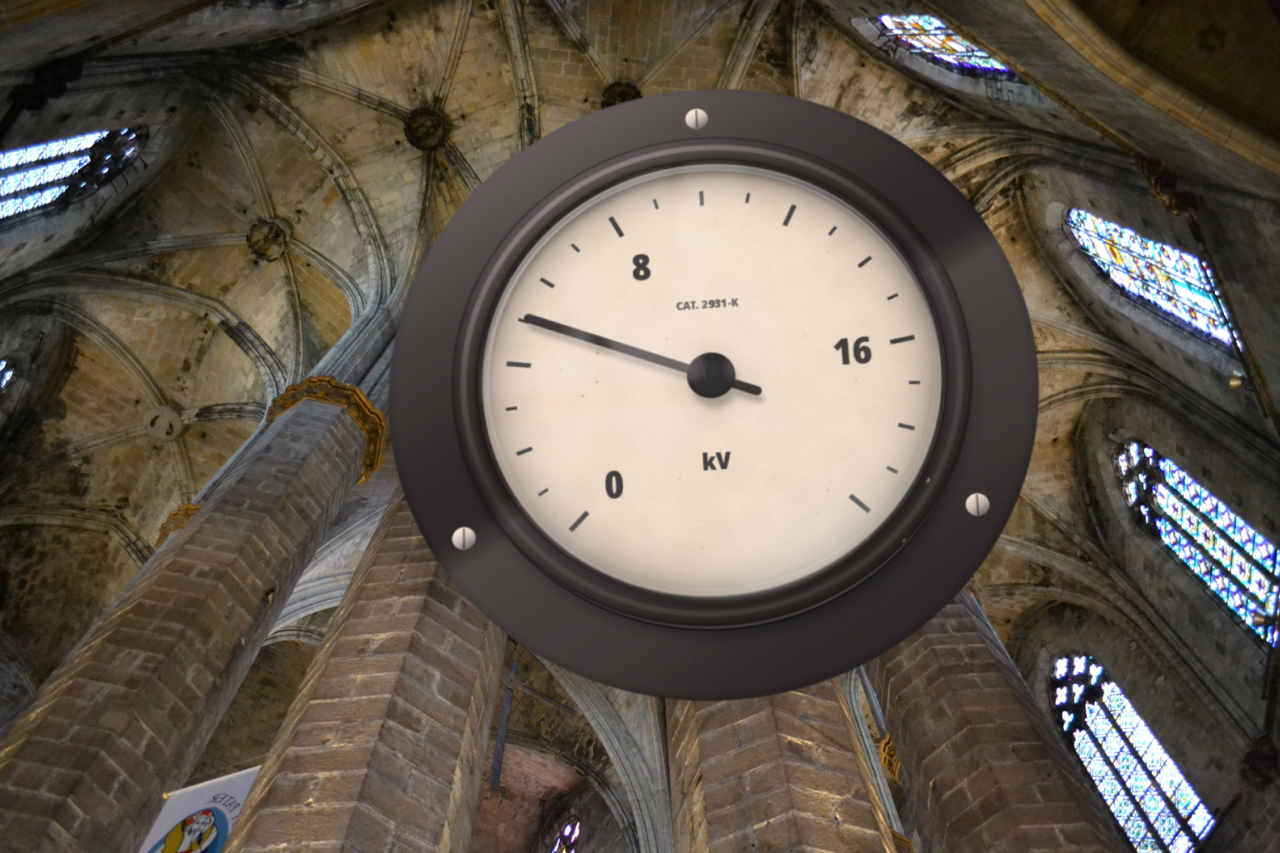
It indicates 5 kV
